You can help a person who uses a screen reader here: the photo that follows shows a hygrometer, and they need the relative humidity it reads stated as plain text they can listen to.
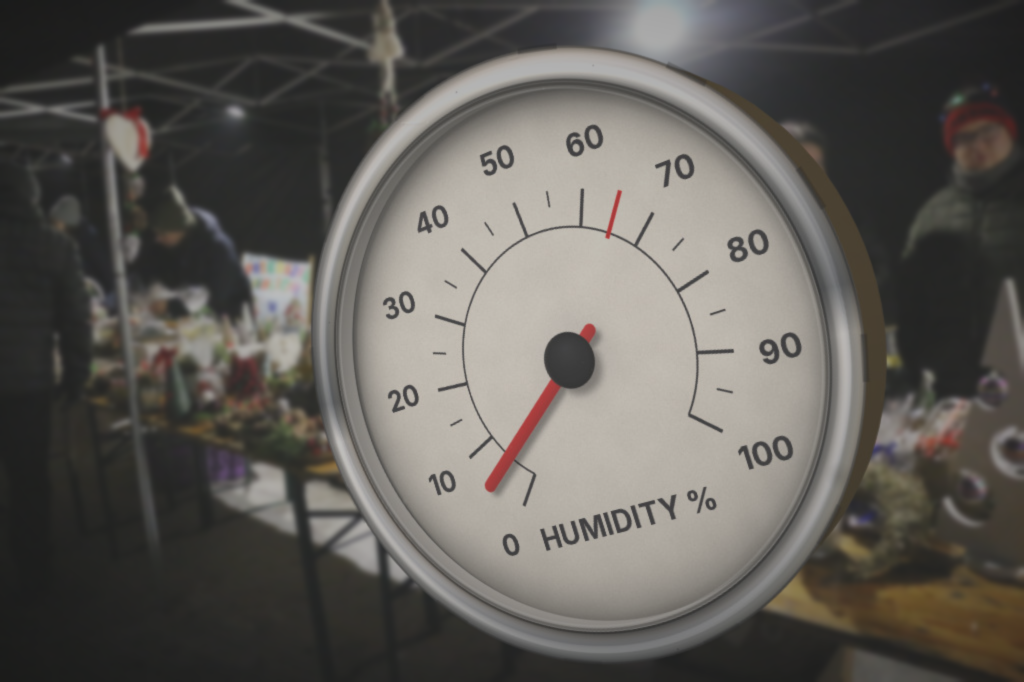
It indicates 5 %
